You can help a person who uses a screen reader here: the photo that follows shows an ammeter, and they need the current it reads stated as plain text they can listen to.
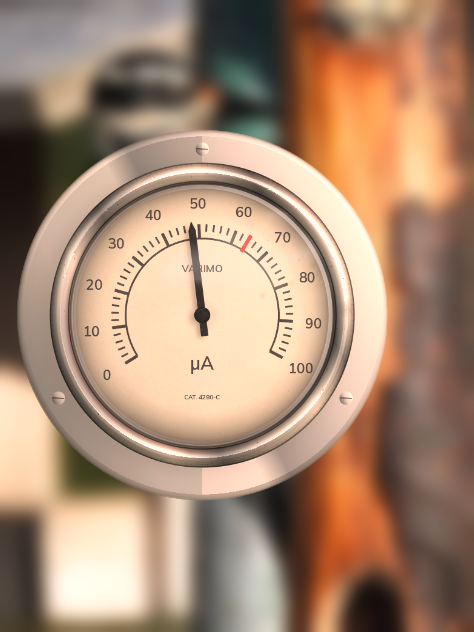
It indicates 48 µA
